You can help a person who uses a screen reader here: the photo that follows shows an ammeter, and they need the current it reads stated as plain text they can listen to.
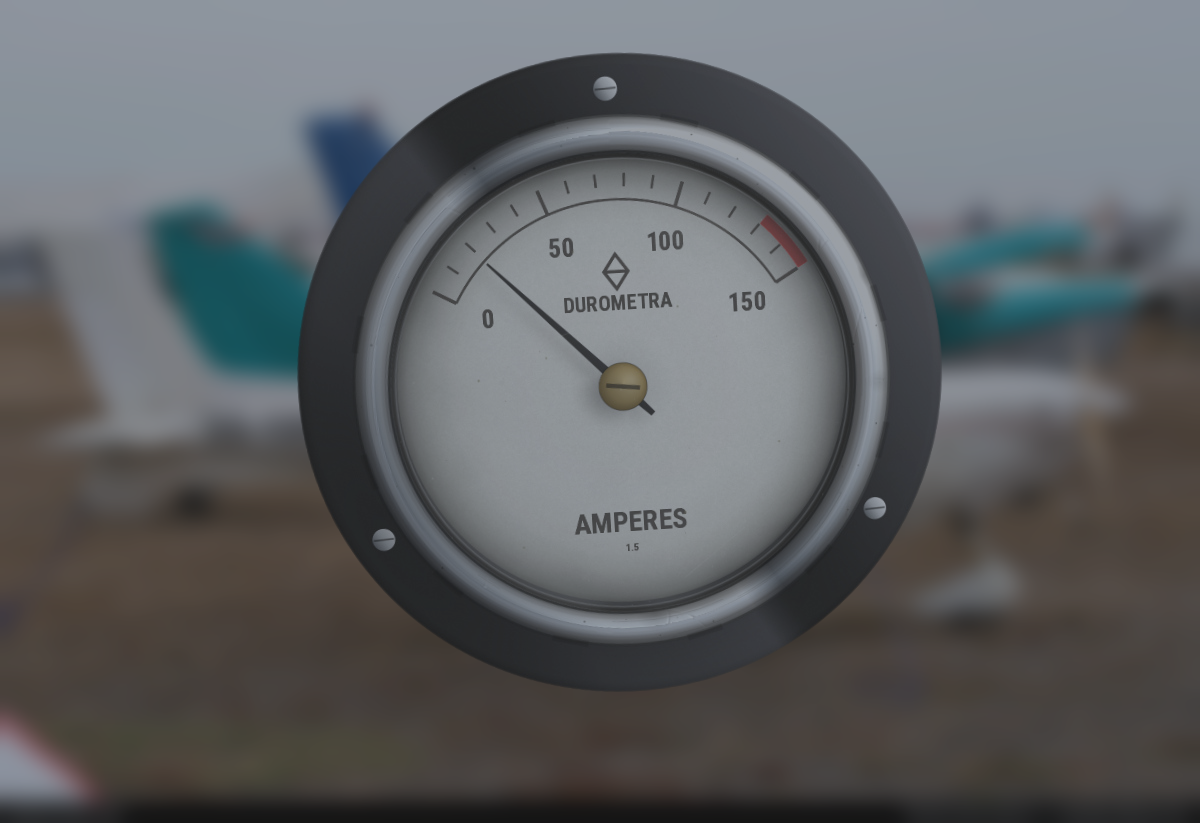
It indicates 20 A
